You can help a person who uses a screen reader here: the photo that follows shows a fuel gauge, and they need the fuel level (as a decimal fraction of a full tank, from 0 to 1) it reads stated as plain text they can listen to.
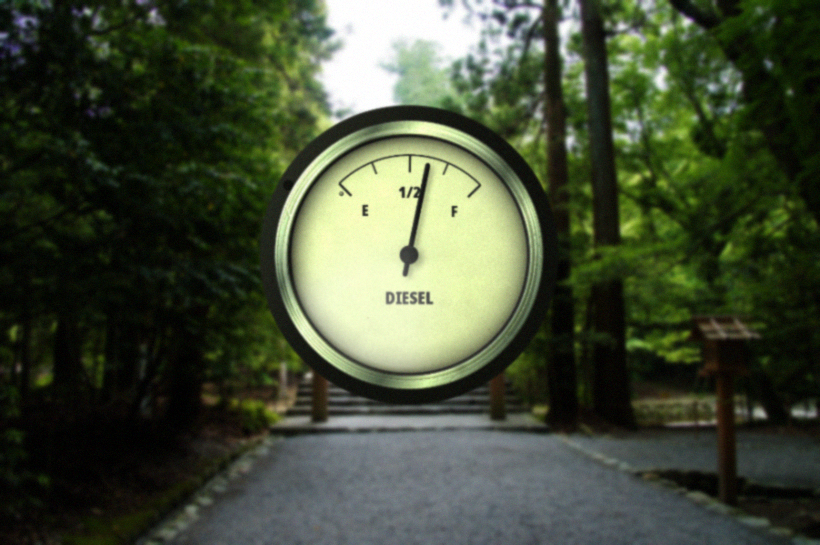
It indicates 0.625
